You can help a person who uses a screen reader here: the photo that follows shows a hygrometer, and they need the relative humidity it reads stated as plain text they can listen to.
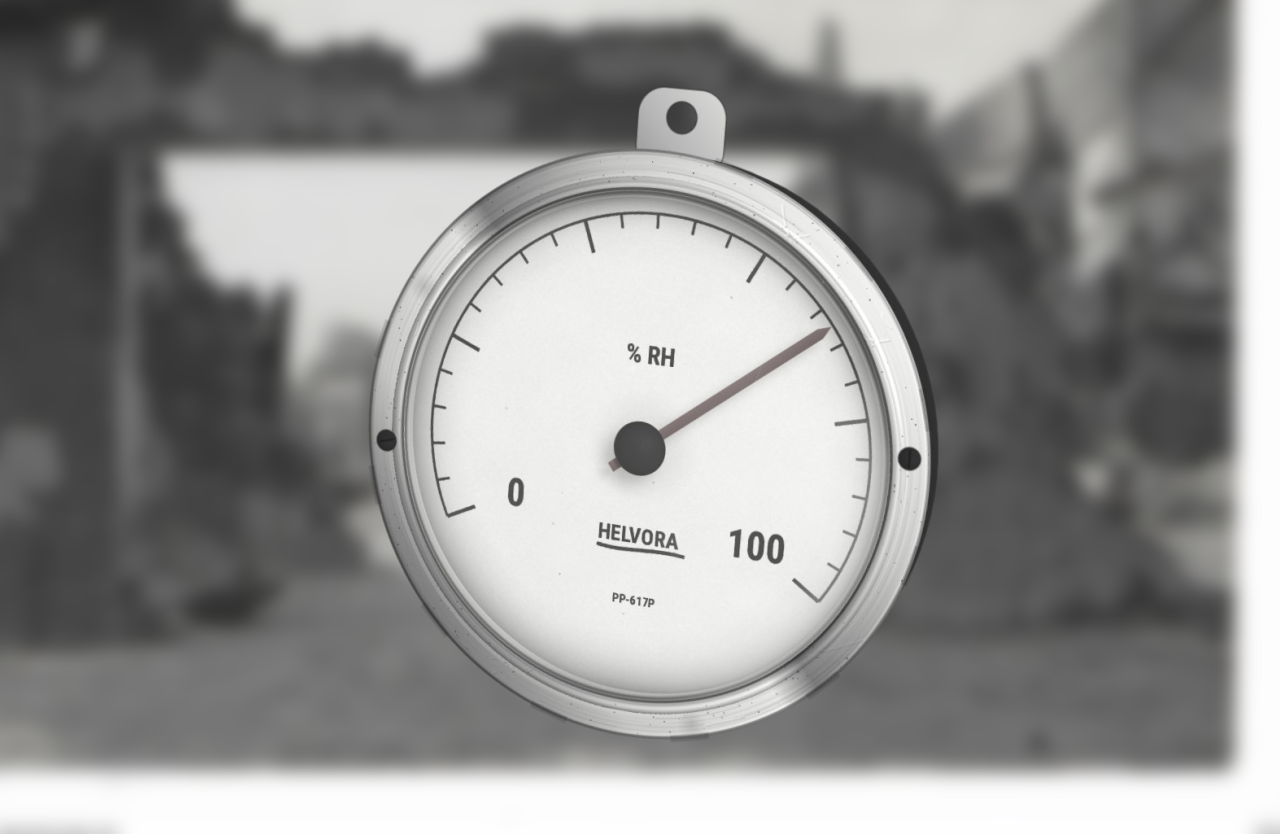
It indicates 70 %
